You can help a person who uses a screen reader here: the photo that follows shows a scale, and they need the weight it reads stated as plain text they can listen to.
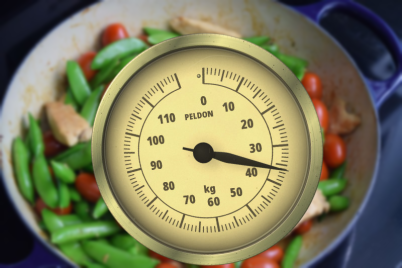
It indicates 36 kg
